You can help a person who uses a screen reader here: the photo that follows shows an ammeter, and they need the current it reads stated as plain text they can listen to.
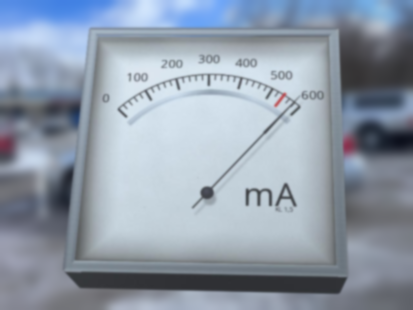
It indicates 580 mA
